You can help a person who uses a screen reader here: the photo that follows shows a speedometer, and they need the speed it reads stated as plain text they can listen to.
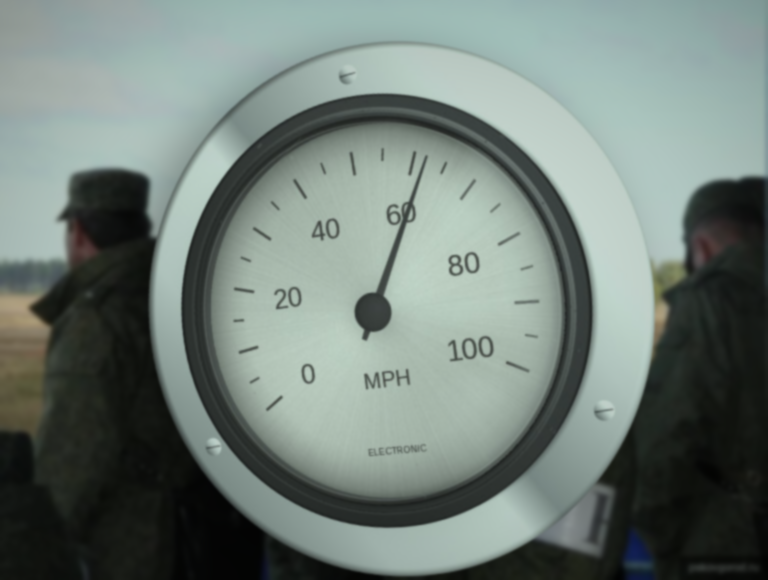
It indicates 62.5 mph
